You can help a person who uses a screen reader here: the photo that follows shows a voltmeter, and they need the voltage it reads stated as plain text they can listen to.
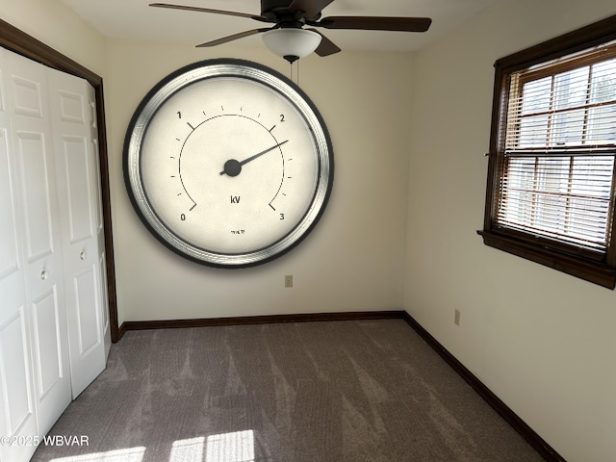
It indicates 2.2 kV
